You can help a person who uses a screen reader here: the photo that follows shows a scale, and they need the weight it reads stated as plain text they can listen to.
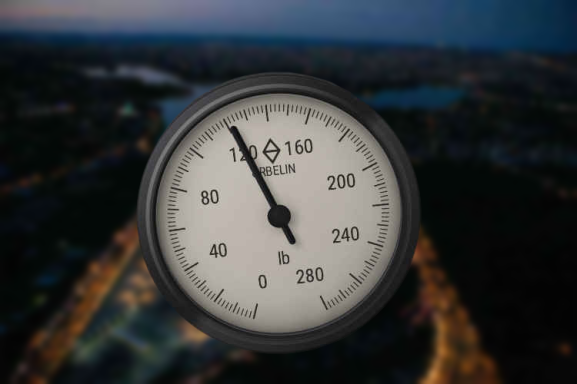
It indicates 122 lb
